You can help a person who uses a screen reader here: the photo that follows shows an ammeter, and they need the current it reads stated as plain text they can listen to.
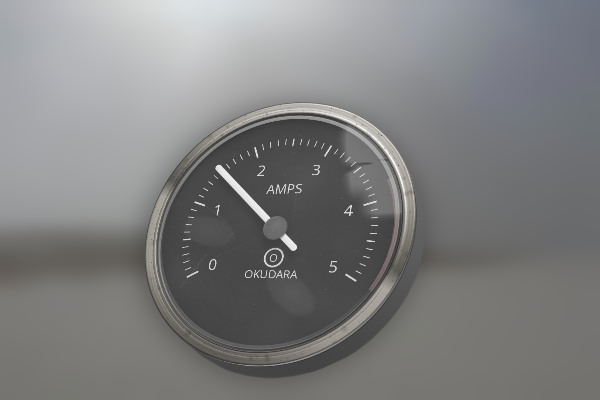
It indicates 1.5 A
